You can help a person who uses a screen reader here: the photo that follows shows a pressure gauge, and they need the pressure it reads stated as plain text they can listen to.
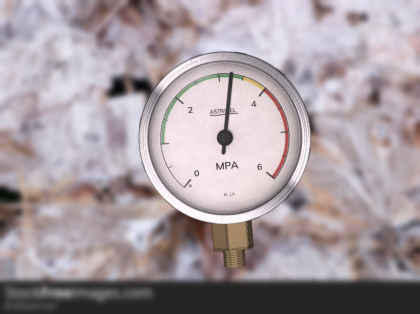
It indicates 3.25 MPa
